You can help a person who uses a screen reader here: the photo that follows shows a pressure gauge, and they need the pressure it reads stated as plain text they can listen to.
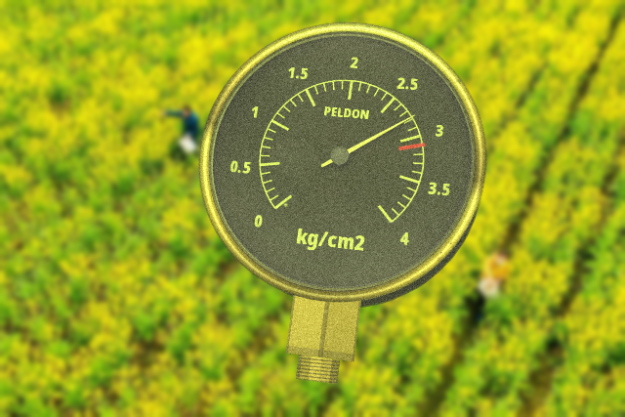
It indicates 2.8 kg/cm²
